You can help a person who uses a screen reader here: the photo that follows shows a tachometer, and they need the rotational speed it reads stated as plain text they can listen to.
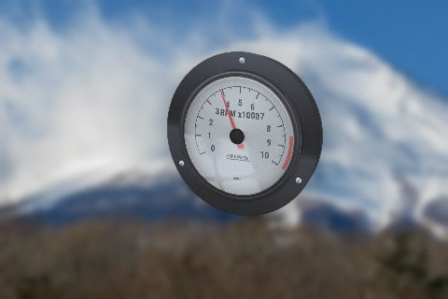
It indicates 4000 rpm
